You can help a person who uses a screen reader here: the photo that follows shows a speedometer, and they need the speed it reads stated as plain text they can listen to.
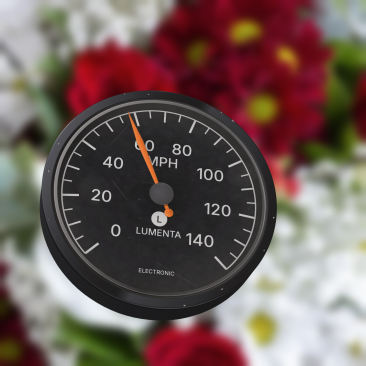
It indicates 57.5 mph
